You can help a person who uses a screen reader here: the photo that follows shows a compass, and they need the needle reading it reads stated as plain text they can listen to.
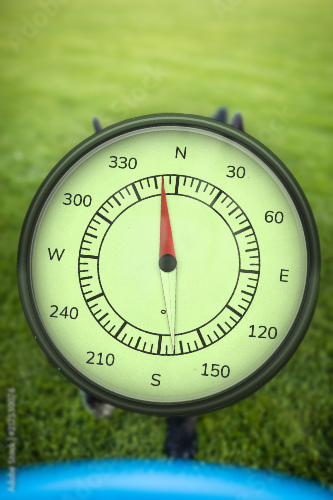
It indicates 350 °
